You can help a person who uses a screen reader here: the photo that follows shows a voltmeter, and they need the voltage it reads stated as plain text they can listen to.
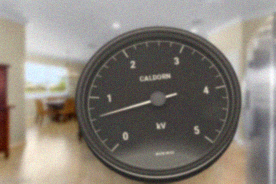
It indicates 0.6 kV
